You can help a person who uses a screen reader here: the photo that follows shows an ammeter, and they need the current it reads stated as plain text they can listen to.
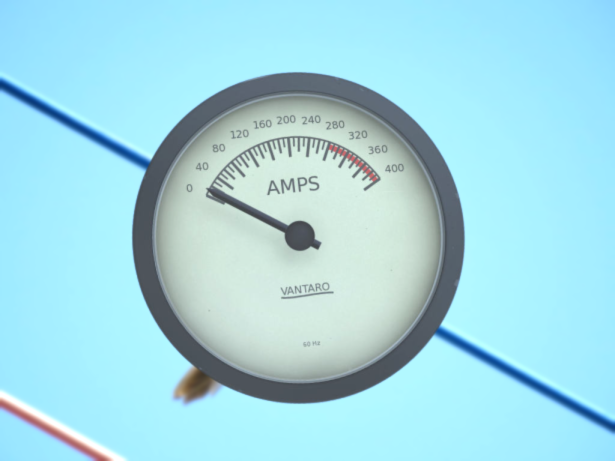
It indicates 10 A
